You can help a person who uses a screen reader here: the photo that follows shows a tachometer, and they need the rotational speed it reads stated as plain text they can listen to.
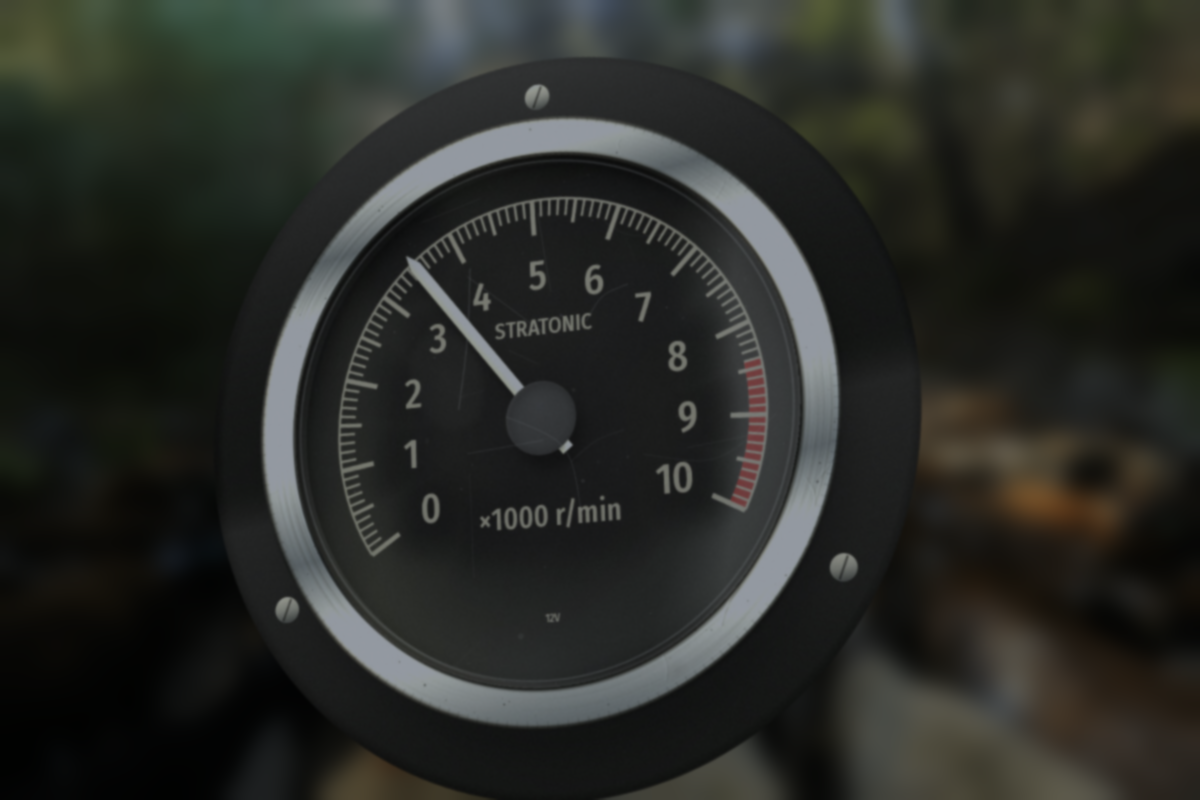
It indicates 3500 rpm
